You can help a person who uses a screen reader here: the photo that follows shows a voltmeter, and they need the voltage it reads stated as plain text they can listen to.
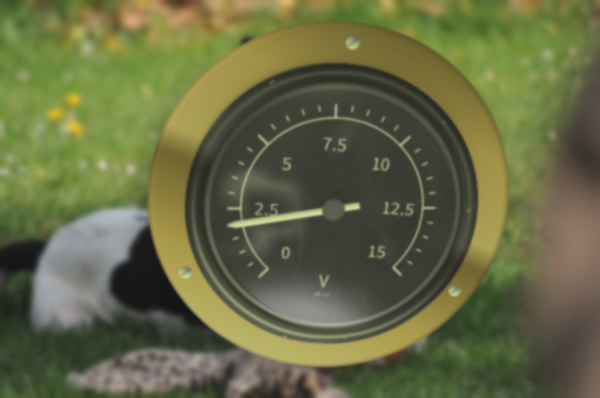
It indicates 2 V
